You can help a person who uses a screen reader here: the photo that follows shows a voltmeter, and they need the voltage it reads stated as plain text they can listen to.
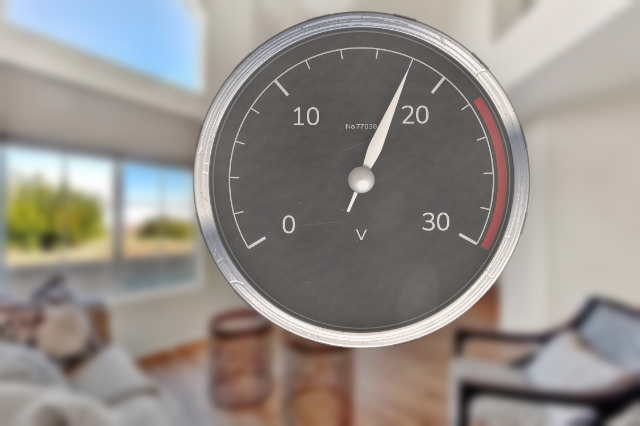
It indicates 18 V
